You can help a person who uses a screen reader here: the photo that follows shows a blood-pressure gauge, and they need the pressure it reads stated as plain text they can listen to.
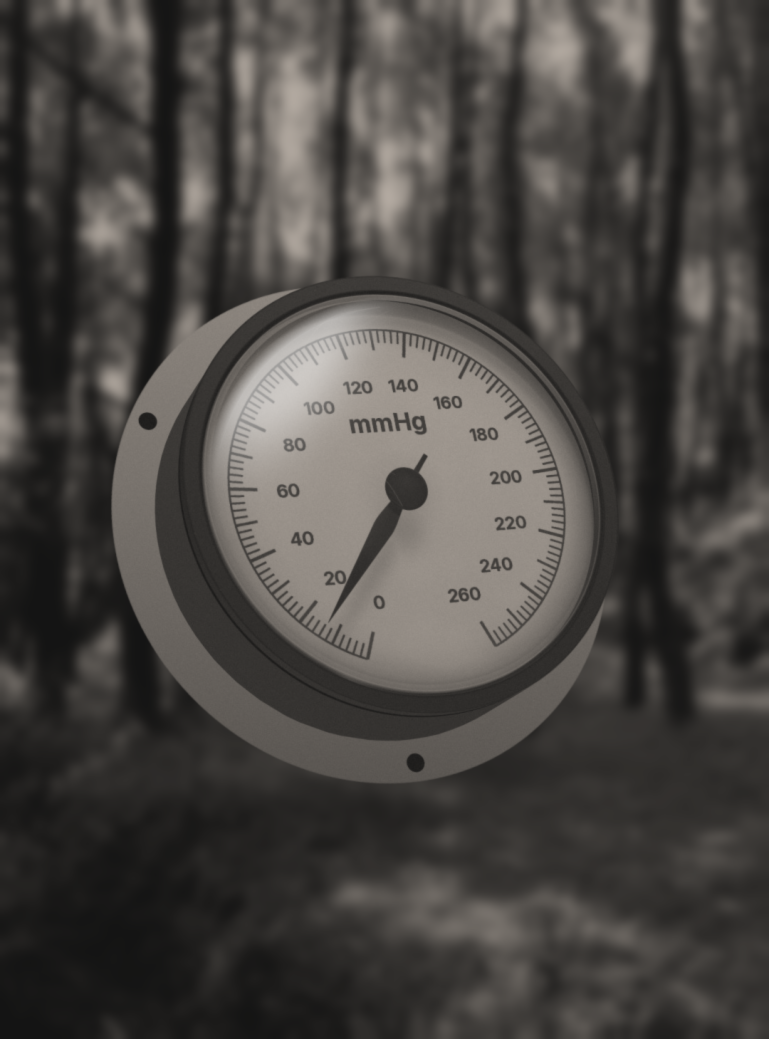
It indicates 14 mmHg
